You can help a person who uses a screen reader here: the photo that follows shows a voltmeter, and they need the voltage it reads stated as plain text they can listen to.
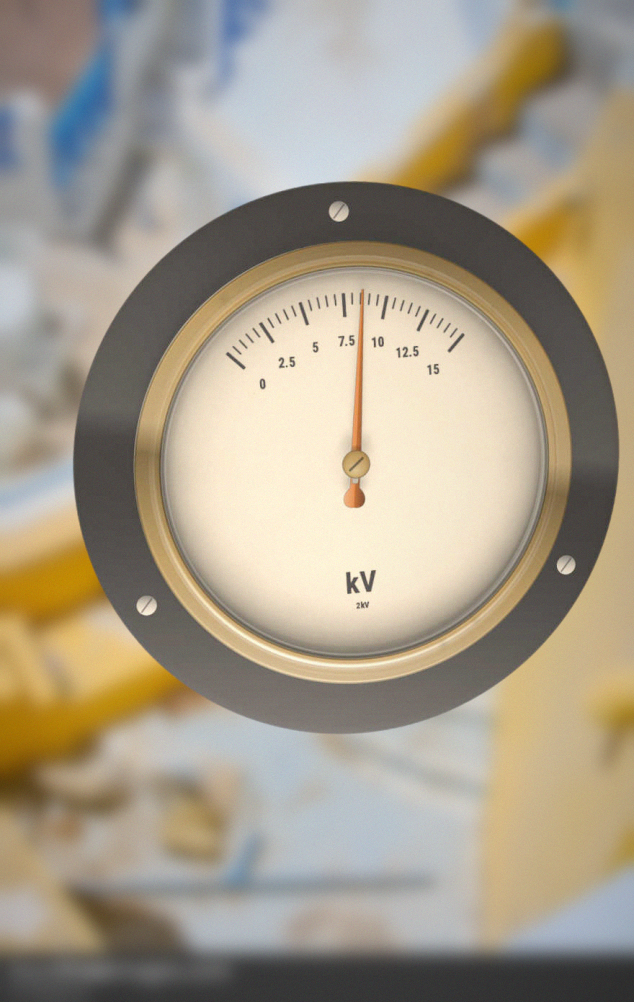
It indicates 8.5 kV
